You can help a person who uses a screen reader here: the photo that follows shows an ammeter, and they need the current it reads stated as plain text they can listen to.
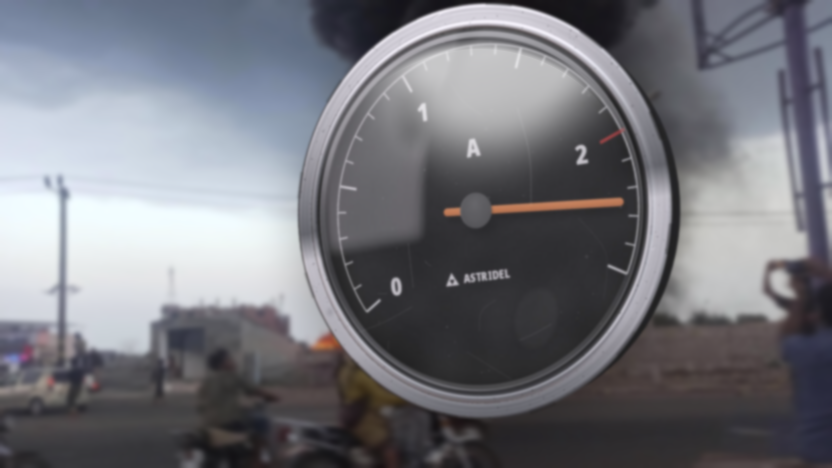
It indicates 2.25 A
